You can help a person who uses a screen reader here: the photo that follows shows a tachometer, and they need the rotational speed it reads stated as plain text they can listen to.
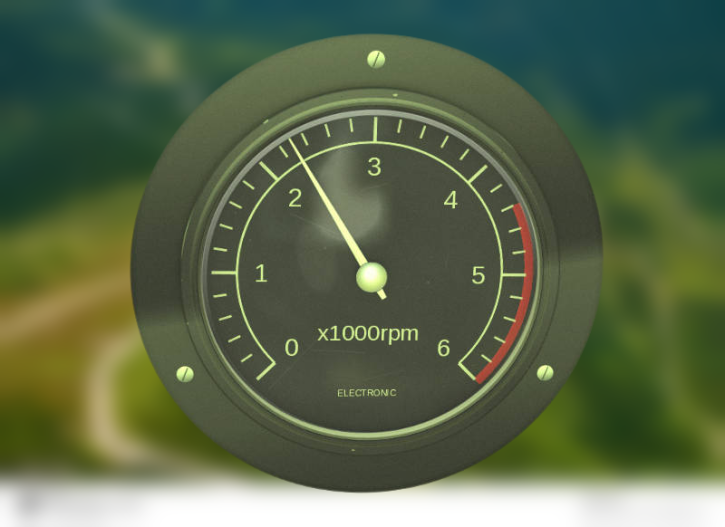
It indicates 2300 rpm
